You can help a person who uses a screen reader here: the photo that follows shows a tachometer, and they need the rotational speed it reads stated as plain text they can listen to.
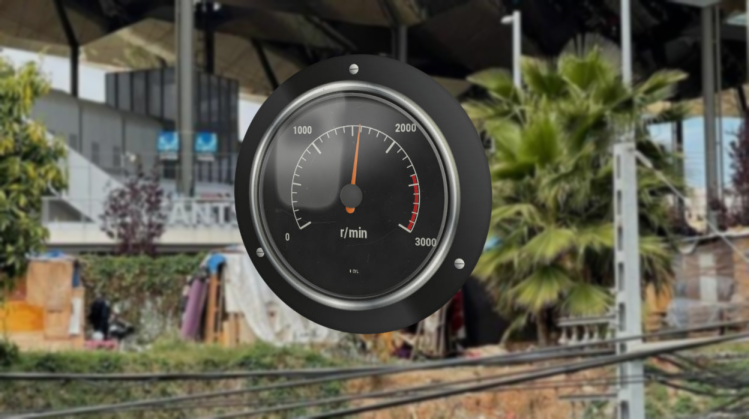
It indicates 1600 rpm
